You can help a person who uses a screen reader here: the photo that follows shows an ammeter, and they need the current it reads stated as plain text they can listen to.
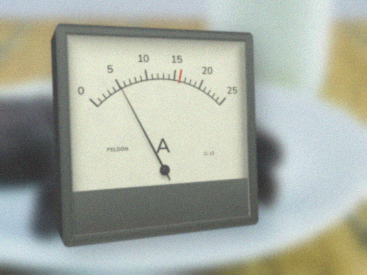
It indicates 5 A
